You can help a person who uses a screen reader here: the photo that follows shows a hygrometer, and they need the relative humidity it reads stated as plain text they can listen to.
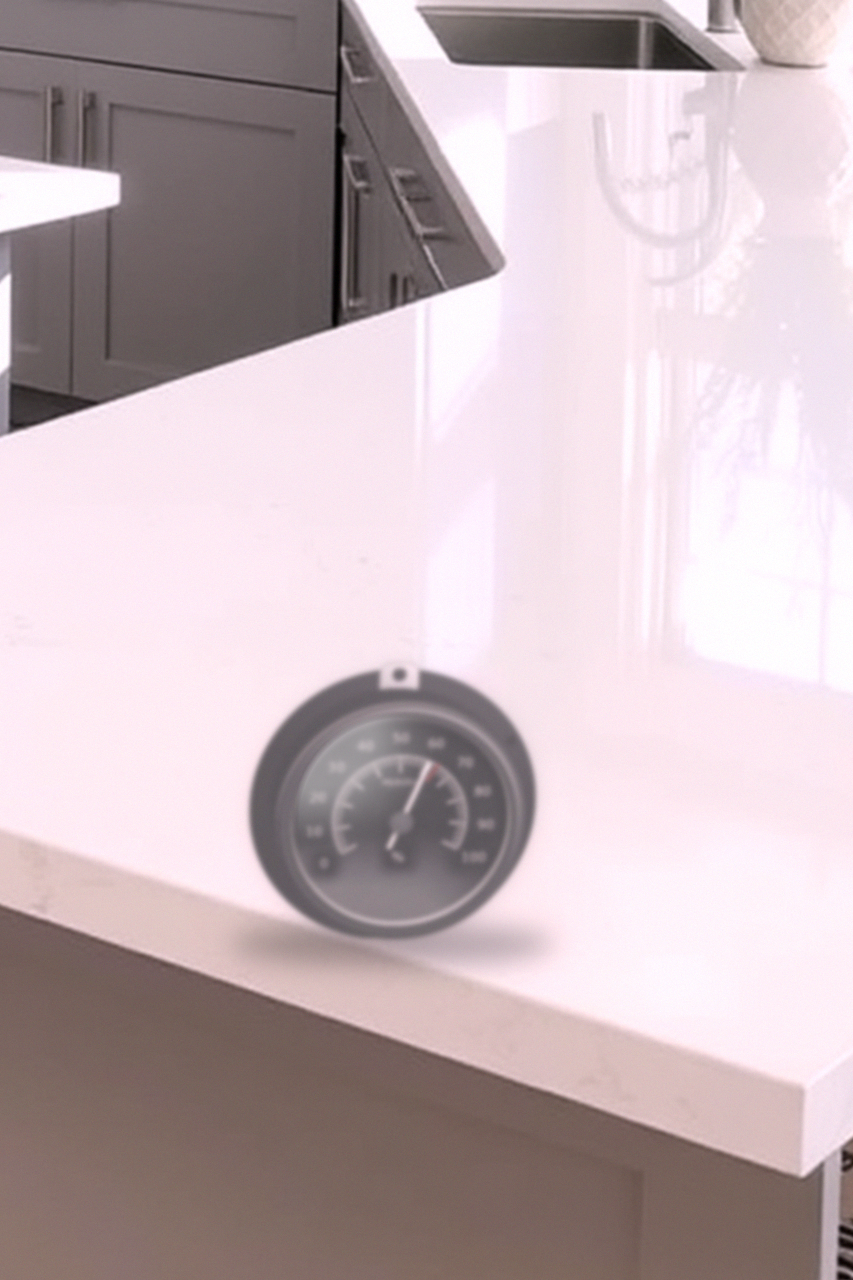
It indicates 60 %
